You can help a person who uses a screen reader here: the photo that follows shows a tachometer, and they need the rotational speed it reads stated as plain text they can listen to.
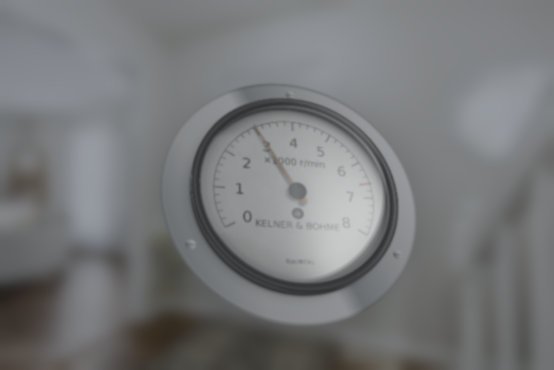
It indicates 3000 rpm
